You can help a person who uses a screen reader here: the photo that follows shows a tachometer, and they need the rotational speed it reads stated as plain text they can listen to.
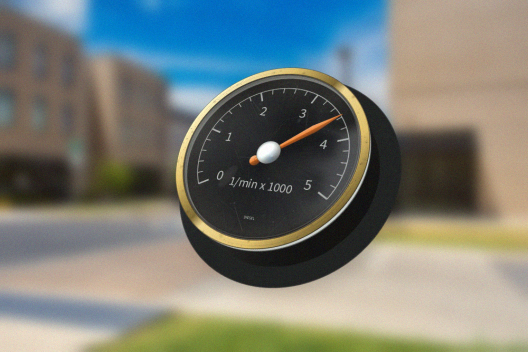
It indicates 3600 rpm
